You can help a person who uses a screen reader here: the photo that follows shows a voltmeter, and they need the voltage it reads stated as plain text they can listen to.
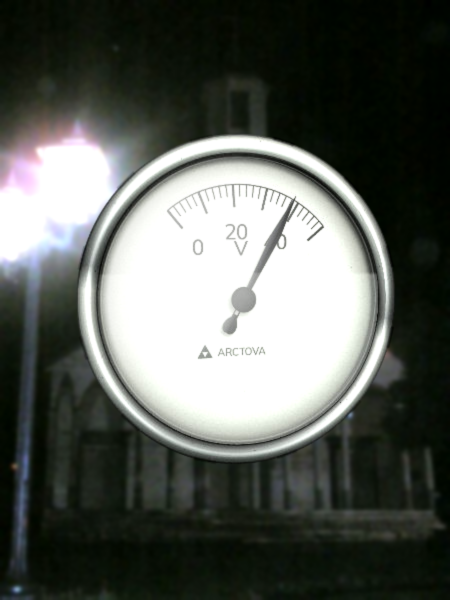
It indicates 38 V
